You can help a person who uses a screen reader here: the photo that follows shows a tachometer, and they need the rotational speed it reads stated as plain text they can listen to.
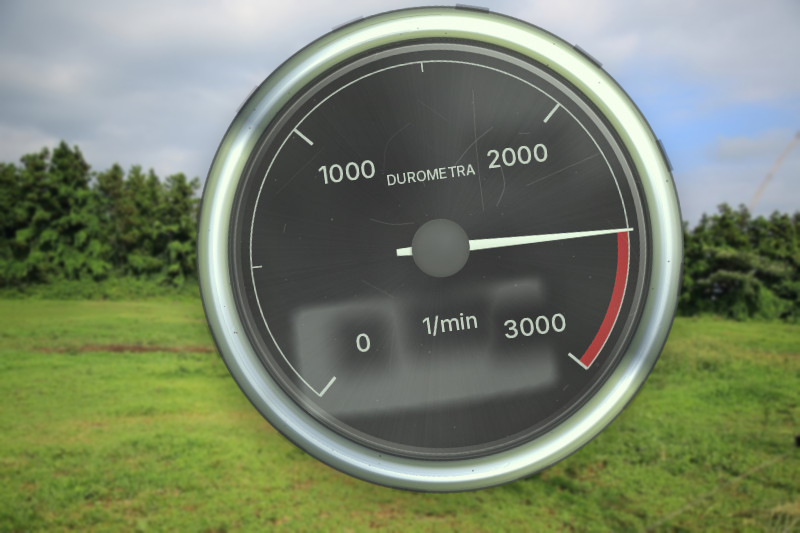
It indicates 2500 rpm
